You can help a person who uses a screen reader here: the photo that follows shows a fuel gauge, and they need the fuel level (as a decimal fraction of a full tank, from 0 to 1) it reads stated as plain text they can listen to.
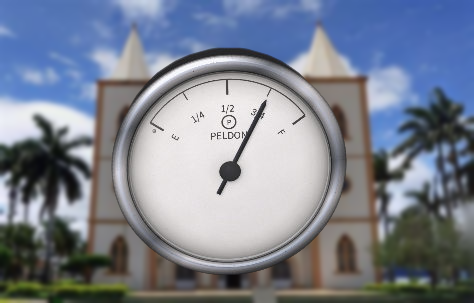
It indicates 0.75
